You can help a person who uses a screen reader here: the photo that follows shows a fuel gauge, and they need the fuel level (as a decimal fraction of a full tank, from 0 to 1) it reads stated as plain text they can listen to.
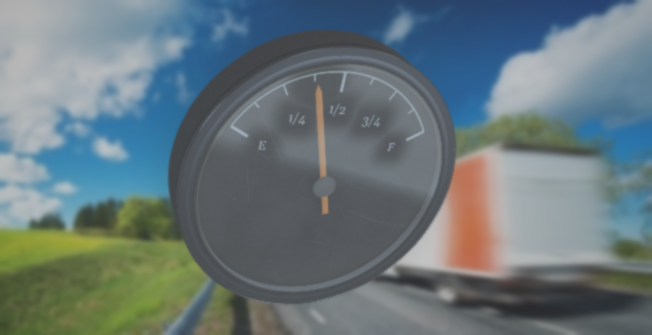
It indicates 0.375
